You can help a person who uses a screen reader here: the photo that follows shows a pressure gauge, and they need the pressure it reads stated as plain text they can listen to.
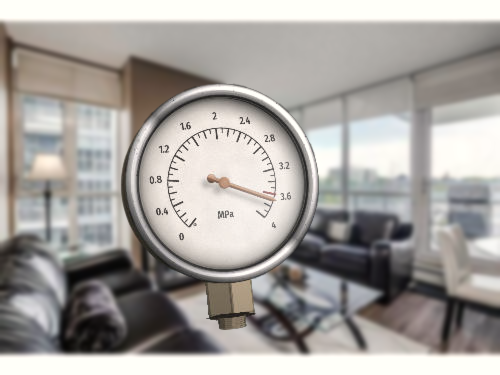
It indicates 3.7 MPa
